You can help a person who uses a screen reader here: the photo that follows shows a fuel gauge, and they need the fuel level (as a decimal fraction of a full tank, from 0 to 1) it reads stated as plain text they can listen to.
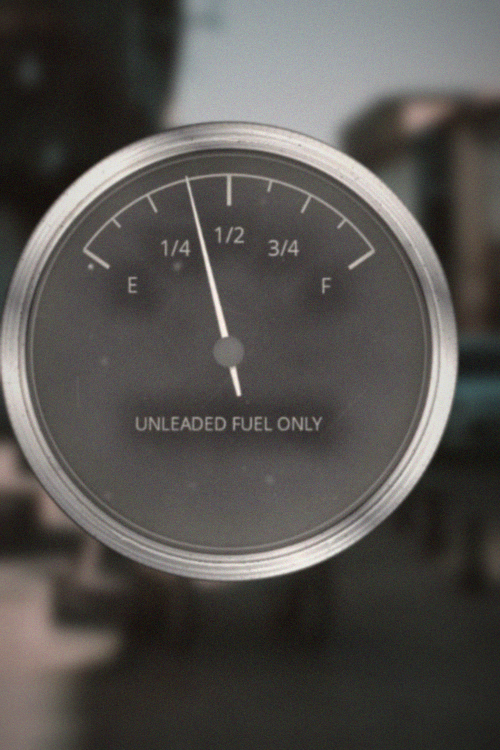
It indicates 0.375
